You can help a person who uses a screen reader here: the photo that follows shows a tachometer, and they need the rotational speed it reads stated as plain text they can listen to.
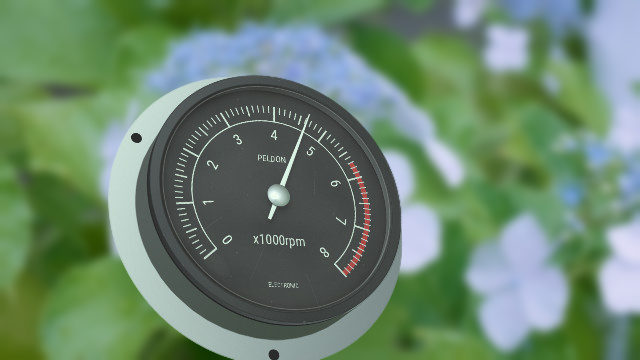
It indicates 4600 rpm
